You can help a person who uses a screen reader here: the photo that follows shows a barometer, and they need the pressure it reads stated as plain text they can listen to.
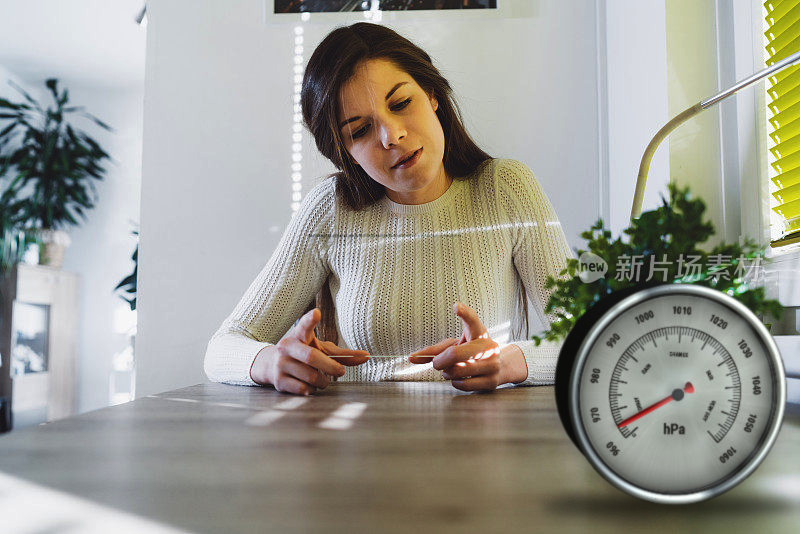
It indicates 965 hPa
